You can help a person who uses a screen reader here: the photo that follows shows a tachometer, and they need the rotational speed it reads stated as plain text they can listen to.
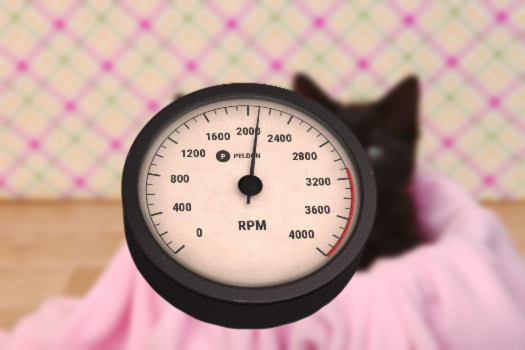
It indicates 2100 rpm
